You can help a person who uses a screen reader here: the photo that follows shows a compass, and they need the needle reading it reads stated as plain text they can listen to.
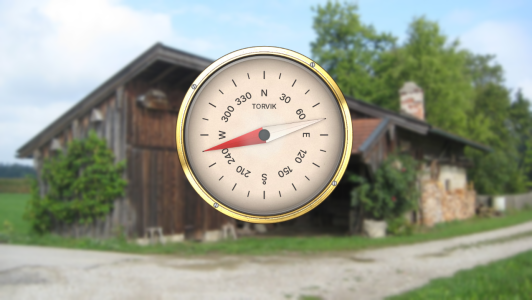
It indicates 255 °
